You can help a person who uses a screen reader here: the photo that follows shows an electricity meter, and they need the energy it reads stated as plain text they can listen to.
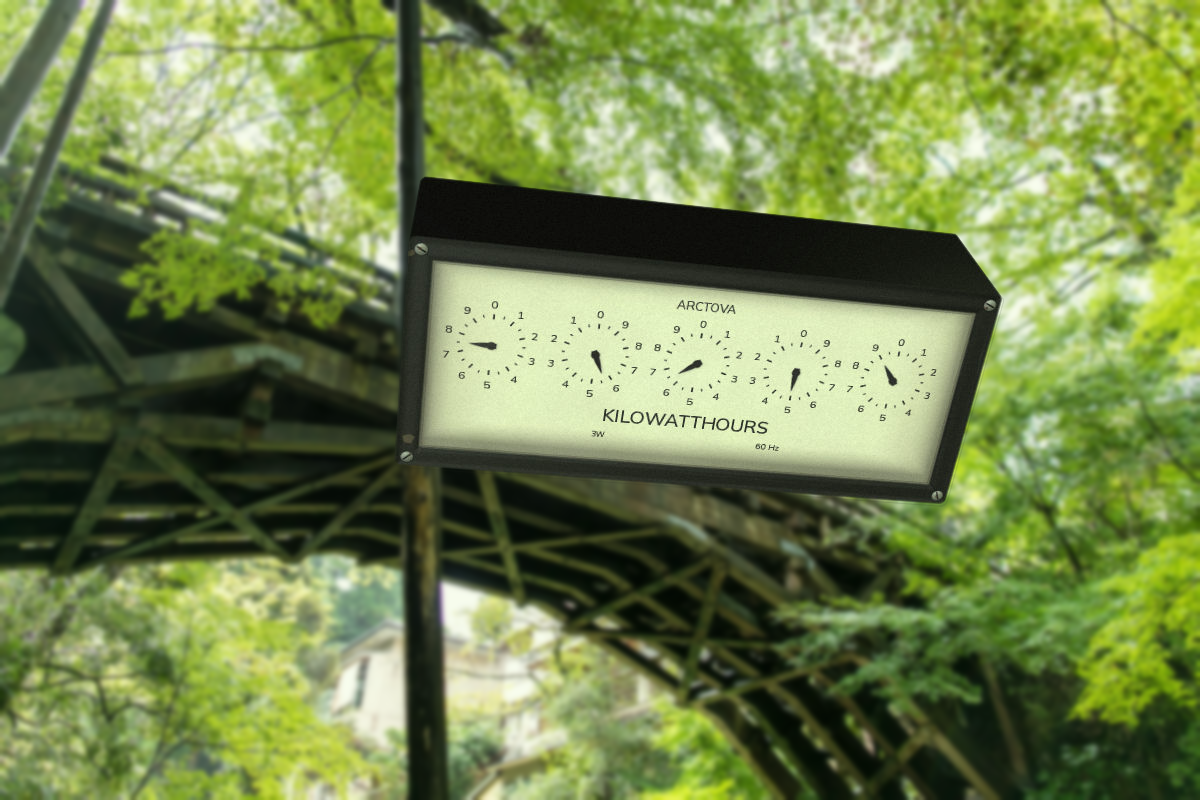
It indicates 75649 kWh
